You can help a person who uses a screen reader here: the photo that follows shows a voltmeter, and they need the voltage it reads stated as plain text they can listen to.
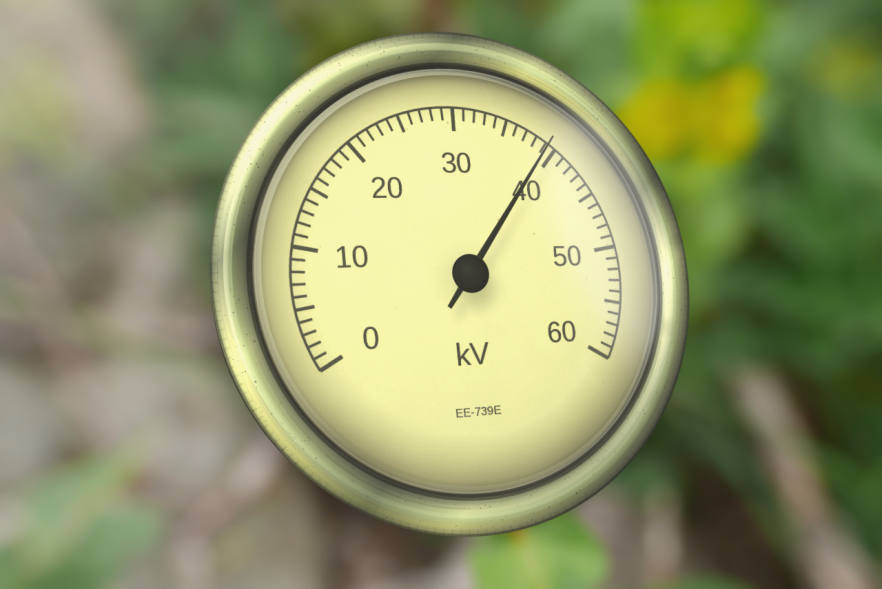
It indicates 39 kV
